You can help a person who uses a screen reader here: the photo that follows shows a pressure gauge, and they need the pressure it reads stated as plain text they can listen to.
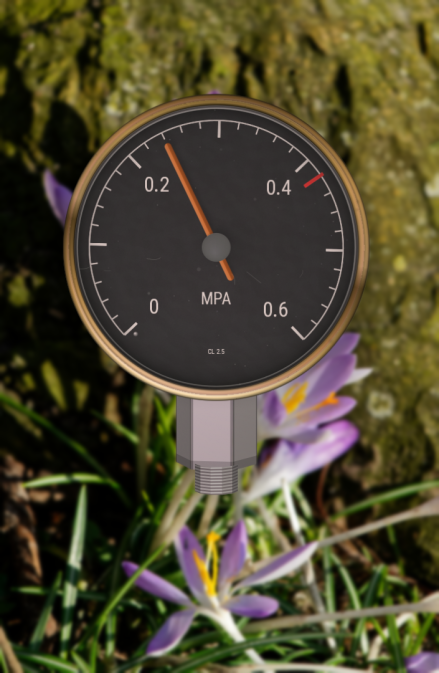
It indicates 0.24 MPa
